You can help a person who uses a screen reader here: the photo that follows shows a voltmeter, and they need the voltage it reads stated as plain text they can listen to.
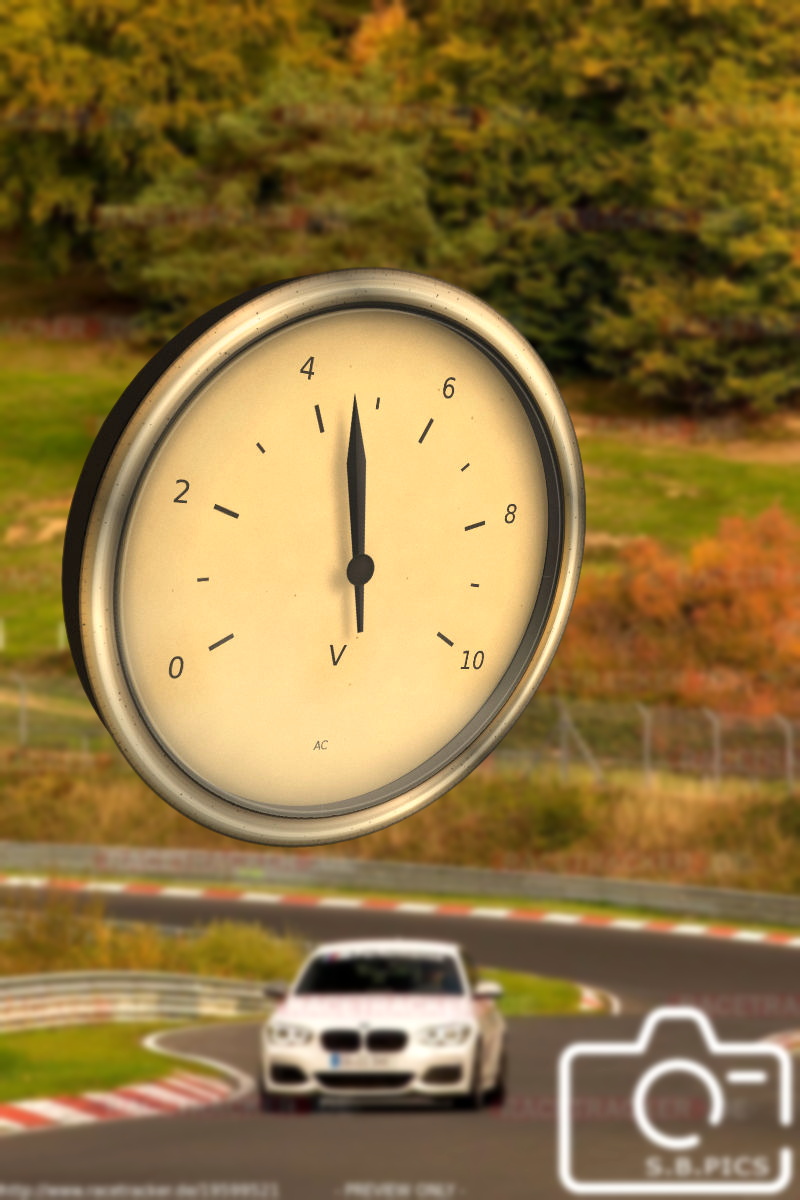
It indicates 4.5 V
